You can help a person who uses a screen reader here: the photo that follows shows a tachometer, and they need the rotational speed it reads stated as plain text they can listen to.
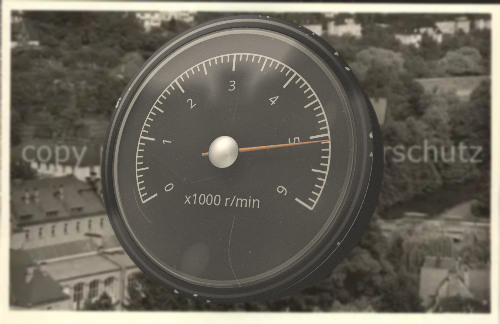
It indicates 5100 rpm
